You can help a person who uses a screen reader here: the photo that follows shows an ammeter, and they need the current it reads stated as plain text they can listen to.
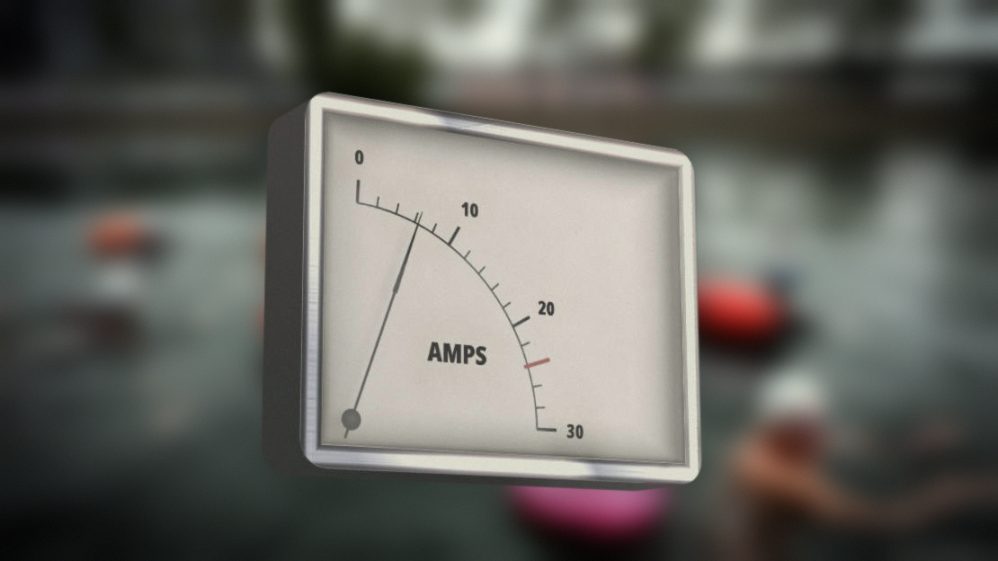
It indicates 6 A
